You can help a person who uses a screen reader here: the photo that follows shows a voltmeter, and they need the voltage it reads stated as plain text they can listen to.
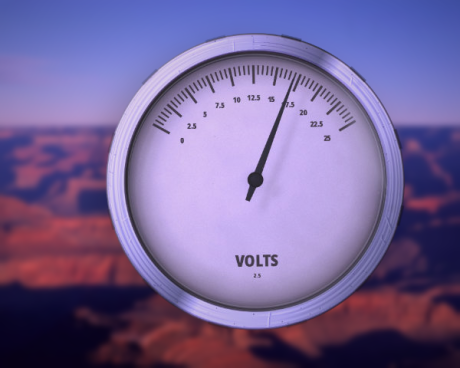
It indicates 17 V
